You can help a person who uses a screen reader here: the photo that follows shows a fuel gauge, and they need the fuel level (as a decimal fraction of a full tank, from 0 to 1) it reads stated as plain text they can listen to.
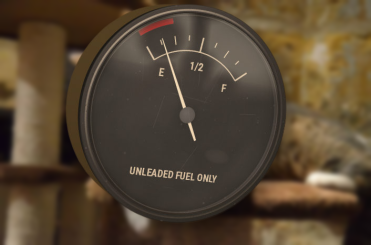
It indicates 0.125
